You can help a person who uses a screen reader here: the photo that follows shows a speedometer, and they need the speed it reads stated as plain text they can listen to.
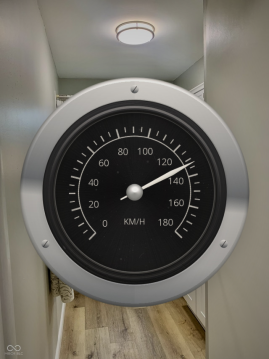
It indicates 132.5 km/h
